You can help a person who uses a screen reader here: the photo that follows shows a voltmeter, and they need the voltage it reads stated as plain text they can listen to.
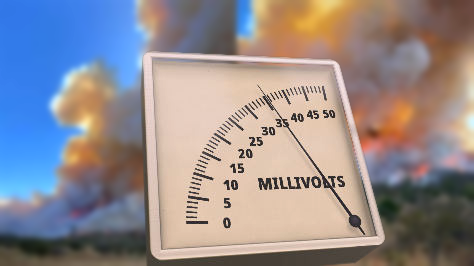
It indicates 35 mV
